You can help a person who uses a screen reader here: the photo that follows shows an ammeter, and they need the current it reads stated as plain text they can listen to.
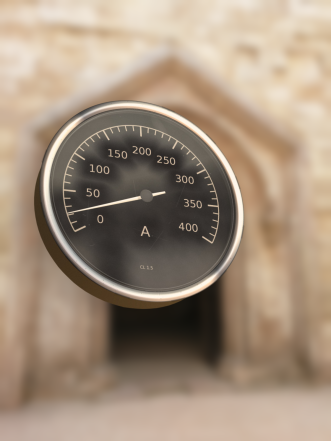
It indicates 20 A
